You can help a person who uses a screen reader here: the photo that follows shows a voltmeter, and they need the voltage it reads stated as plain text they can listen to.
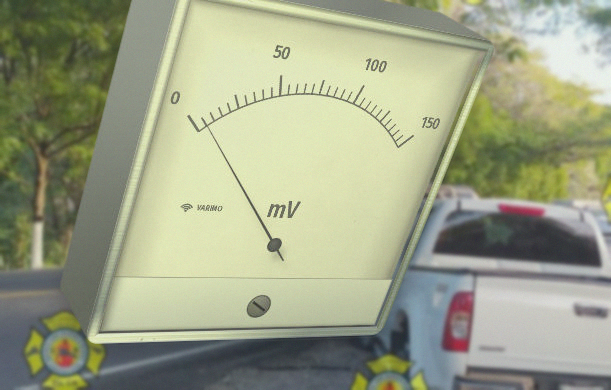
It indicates 5 mV
